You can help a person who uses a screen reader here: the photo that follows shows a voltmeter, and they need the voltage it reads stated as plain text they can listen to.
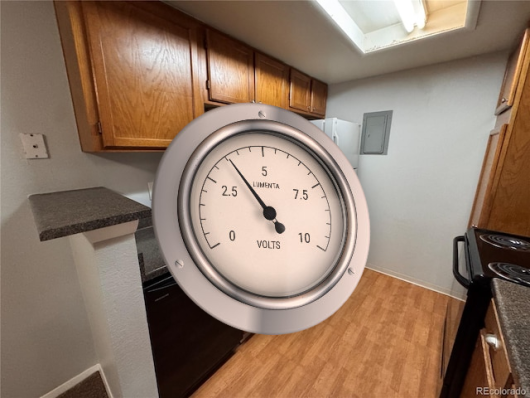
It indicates 3.5 V
